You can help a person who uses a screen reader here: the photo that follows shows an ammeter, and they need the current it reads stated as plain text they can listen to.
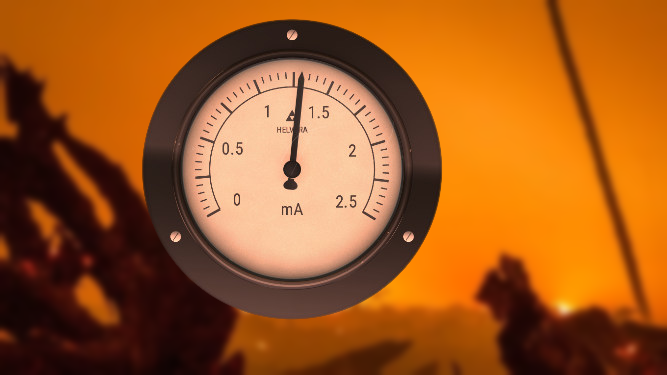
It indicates 1.3 mA
